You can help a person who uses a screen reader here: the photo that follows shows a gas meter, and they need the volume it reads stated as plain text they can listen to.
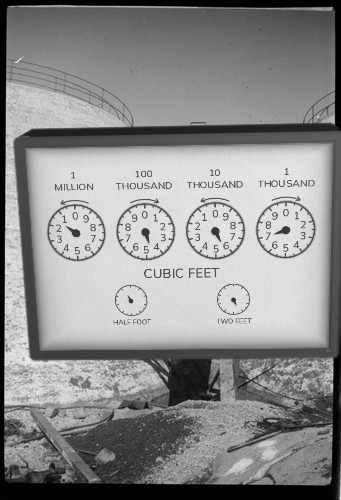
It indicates 145700 ft³
